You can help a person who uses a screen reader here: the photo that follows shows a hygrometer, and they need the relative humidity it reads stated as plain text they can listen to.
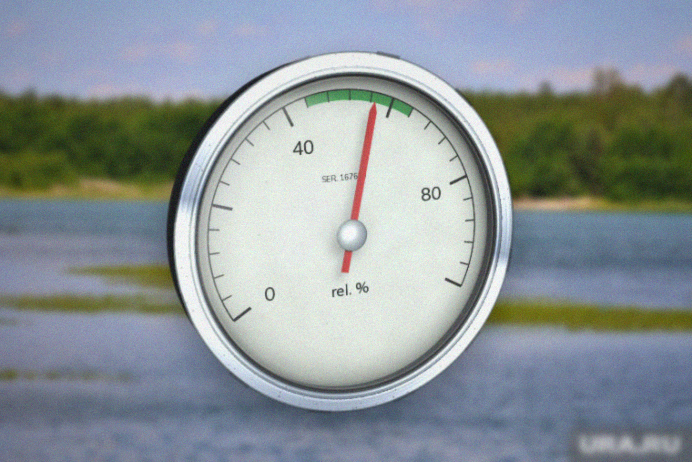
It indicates 56 %
